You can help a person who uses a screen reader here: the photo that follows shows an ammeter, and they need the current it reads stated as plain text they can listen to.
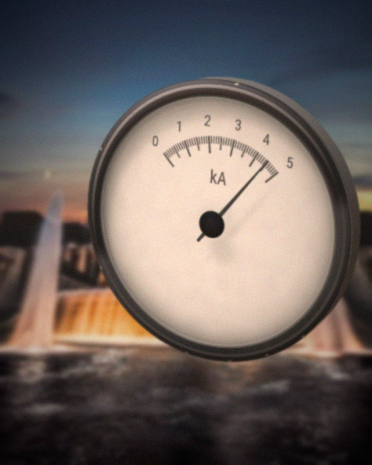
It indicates 4.5 kA
